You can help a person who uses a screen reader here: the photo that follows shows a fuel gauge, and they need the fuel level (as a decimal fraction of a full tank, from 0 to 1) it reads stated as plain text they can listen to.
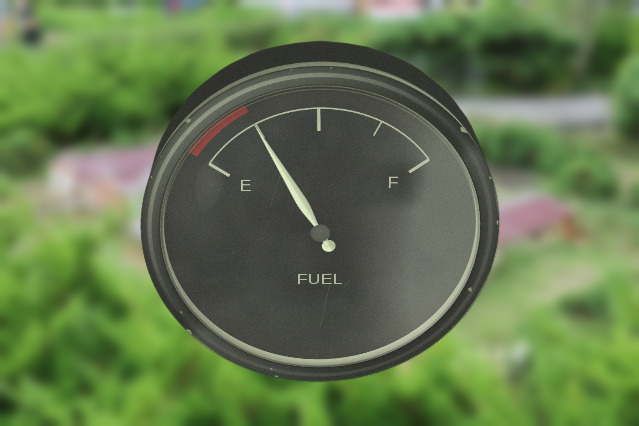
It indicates 0.25
